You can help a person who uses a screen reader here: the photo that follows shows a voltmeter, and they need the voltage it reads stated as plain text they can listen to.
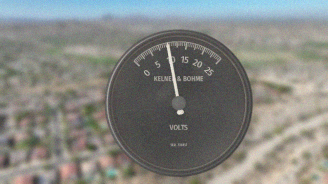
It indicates 10 V
